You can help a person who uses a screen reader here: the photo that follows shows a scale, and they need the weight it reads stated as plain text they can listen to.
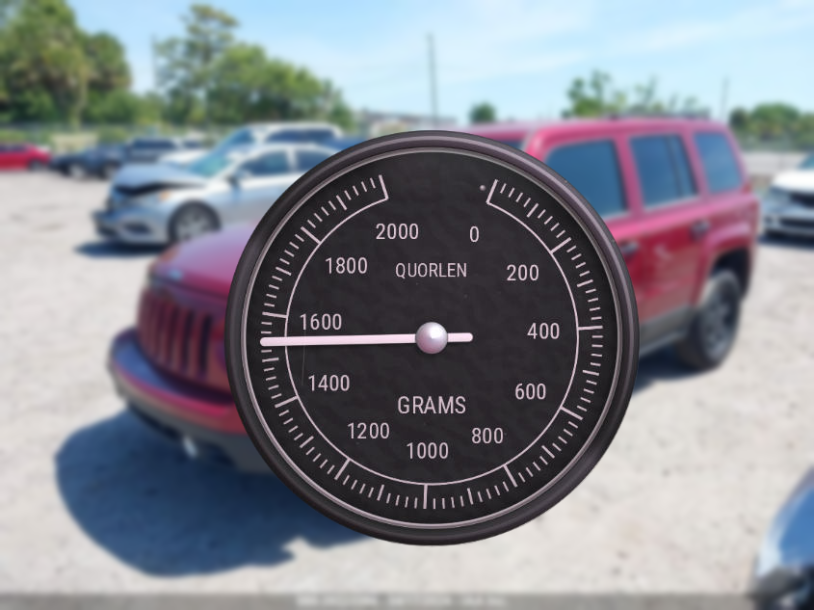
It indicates 1540 g
